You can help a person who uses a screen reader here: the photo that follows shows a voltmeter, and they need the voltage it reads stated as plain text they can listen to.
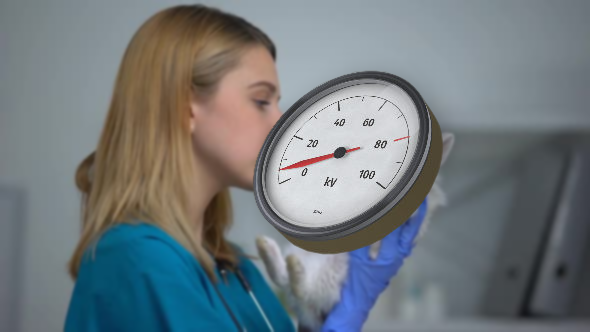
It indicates 5 kV
